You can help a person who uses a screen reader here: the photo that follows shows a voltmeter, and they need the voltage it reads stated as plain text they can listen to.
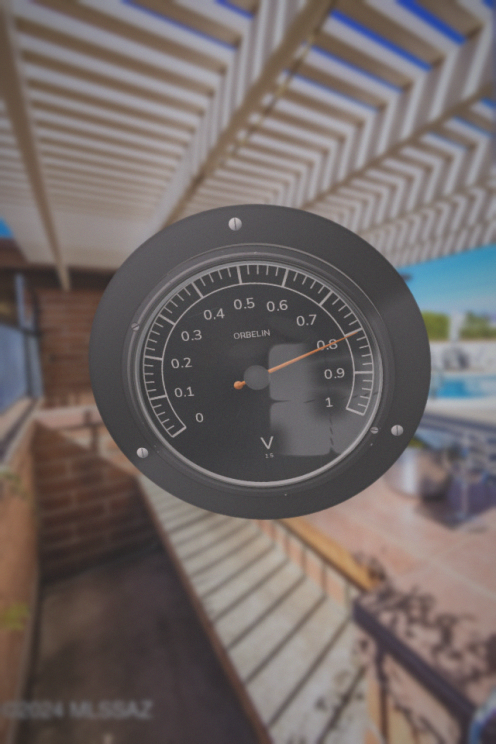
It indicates 0.8 V
